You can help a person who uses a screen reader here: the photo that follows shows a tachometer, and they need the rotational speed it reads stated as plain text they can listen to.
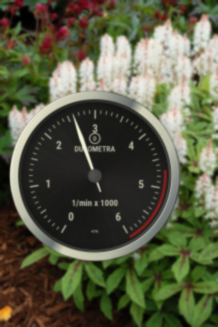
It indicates 2600 rpm
